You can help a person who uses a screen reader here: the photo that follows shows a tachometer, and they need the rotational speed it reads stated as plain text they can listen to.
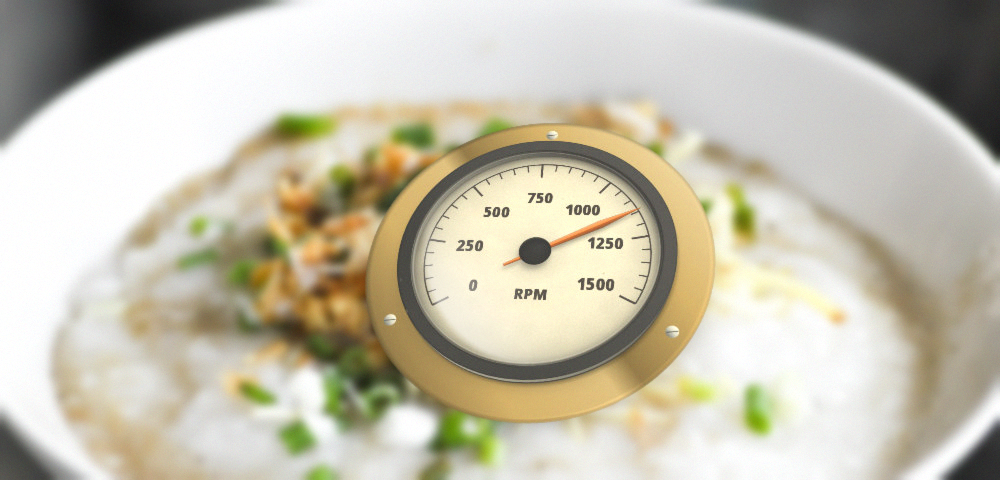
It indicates 1150 rpm
